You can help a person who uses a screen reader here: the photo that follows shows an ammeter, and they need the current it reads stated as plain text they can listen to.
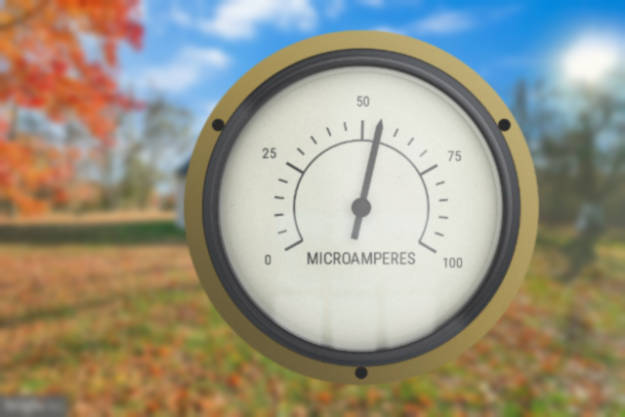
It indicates 55 µA
